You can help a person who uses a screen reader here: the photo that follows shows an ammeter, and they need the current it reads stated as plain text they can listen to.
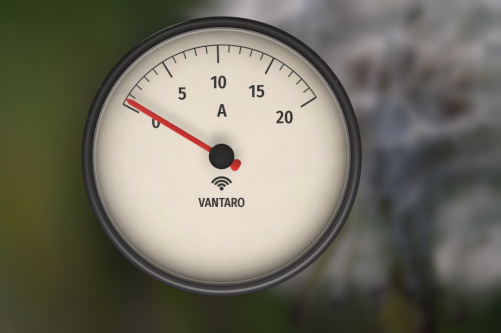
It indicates 0.5 A
